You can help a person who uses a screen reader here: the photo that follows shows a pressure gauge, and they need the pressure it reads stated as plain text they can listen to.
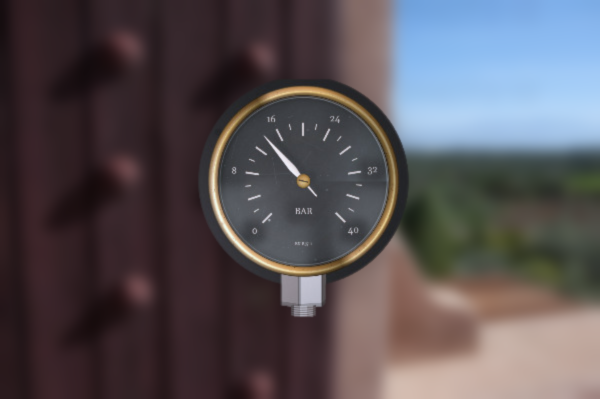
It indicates 14 bar
